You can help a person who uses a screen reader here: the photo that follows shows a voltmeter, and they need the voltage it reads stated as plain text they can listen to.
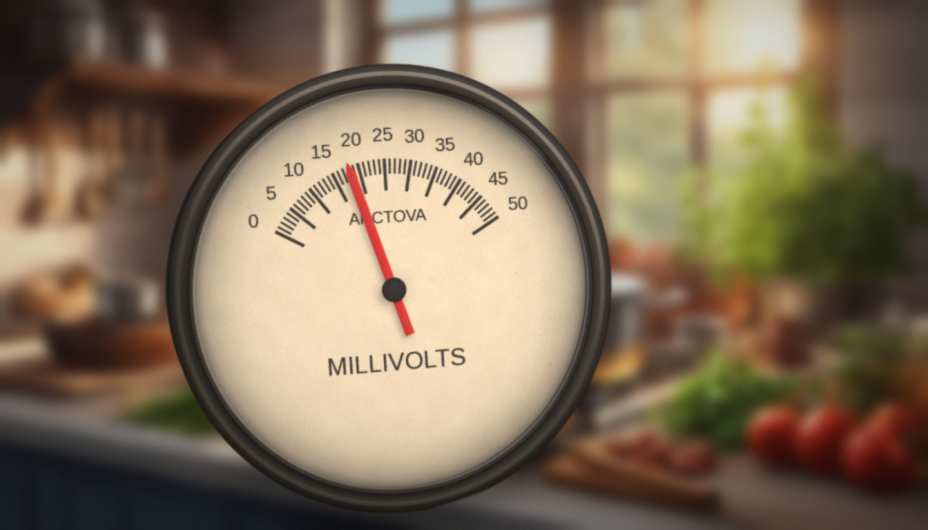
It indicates 18 mV
